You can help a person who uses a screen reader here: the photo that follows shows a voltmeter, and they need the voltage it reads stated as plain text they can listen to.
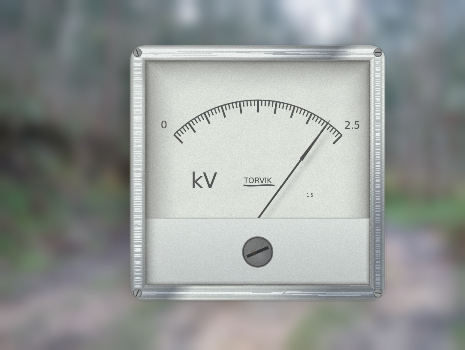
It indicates 2.25 kV
